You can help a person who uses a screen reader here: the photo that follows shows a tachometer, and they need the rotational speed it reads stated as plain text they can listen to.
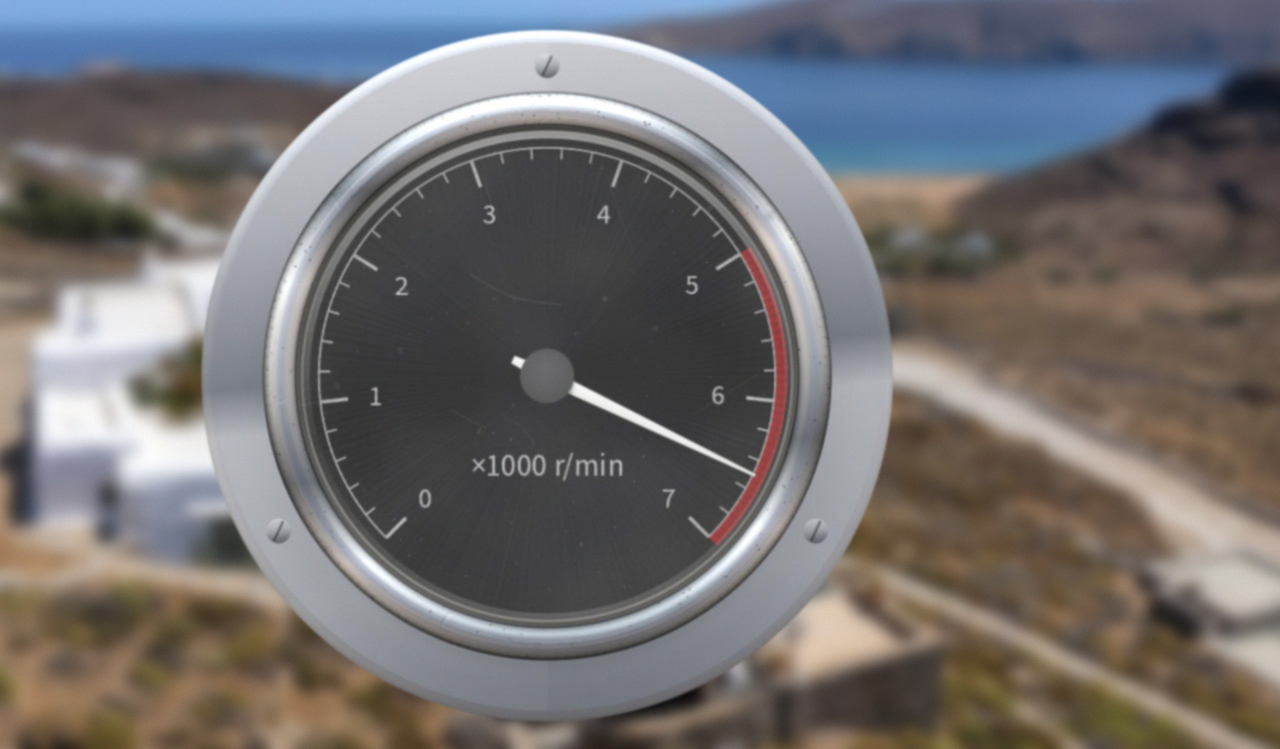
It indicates 6500 rpm
